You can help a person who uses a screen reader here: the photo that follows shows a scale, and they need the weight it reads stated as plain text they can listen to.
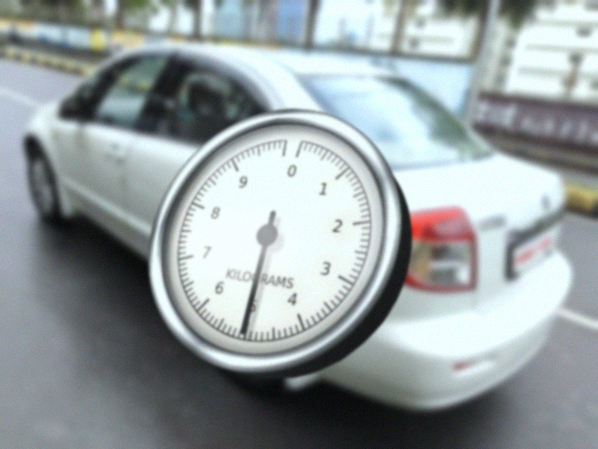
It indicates 5 kg
